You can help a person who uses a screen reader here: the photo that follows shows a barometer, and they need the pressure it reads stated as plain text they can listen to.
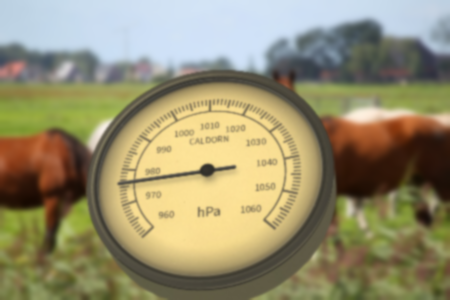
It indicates 975 hPa
